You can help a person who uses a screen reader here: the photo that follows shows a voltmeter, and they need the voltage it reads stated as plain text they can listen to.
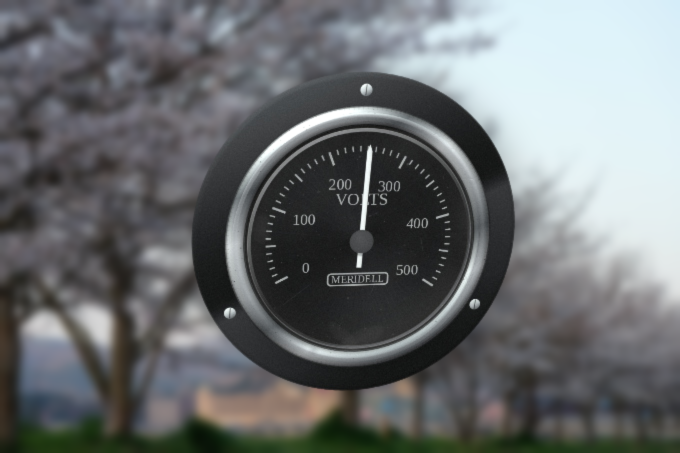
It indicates 250 V
